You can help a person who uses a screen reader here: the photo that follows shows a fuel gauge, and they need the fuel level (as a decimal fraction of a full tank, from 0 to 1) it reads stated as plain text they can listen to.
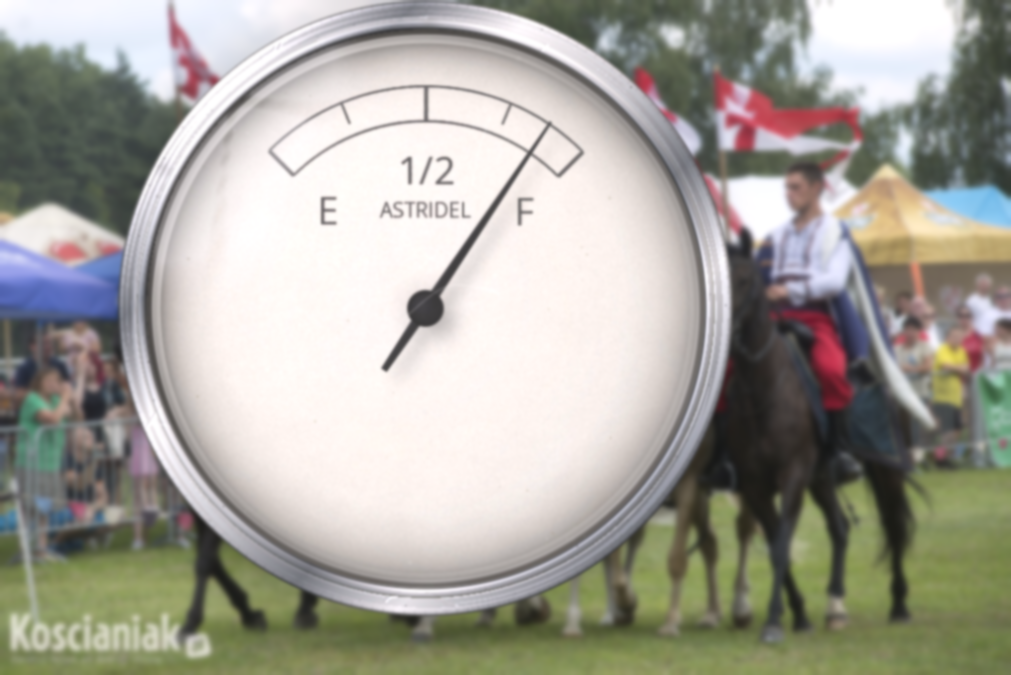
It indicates 0.875
